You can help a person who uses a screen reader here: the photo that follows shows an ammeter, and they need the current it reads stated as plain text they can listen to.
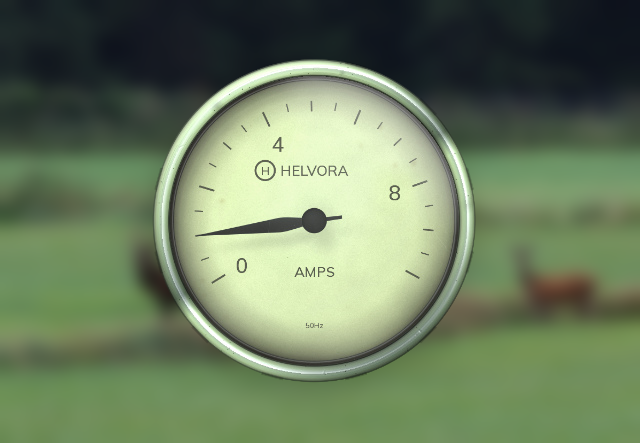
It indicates 1 A
